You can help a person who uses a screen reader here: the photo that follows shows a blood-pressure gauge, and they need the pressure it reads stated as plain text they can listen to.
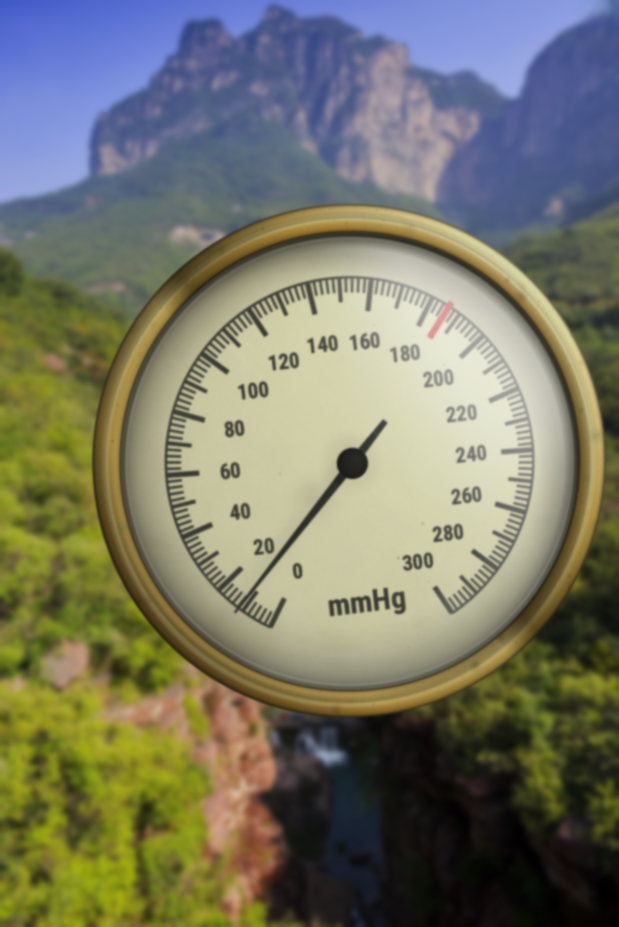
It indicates 12 mmHg
